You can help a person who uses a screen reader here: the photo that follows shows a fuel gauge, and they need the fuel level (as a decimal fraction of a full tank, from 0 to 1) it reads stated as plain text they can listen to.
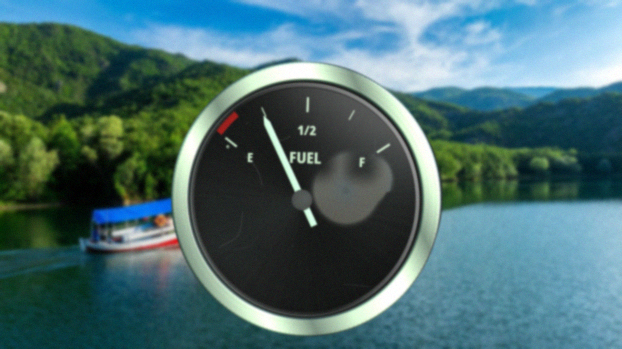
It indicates 0.25
